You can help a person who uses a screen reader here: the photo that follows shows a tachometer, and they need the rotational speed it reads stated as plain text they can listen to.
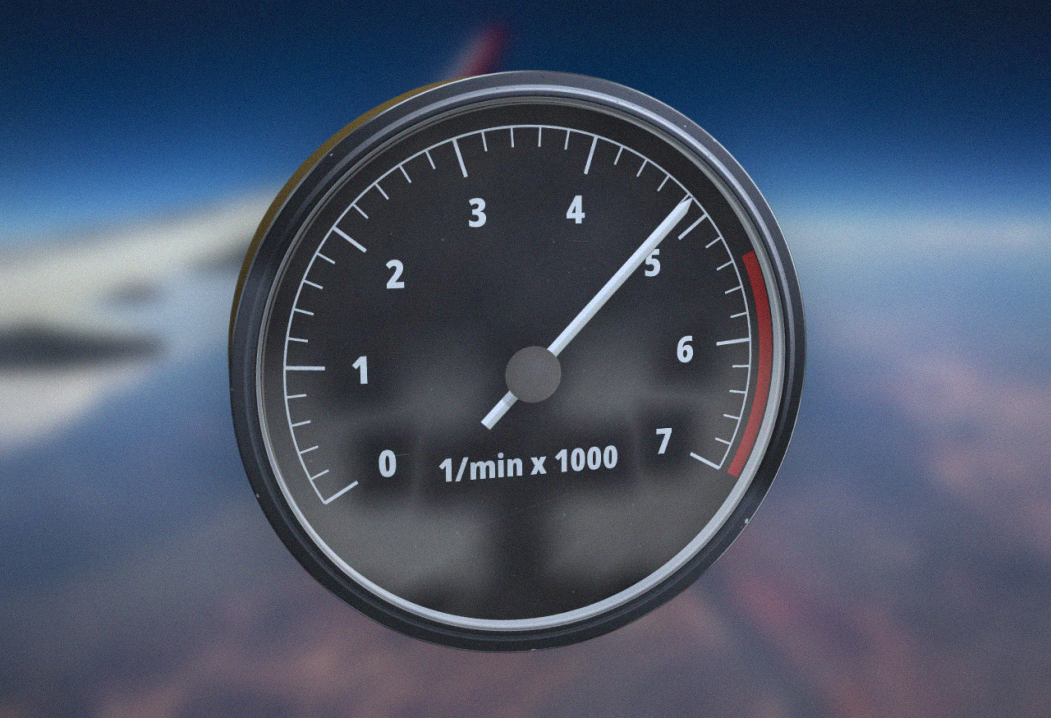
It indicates 4800 rpm
